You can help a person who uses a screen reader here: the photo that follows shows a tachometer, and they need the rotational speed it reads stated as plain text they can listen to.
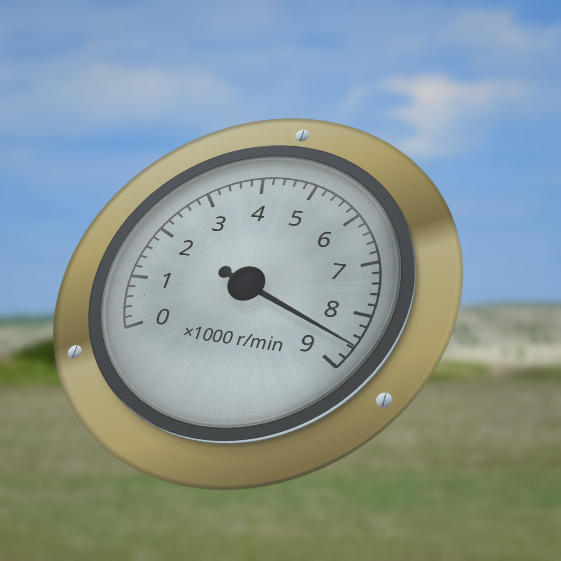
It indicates 8600 rpm
